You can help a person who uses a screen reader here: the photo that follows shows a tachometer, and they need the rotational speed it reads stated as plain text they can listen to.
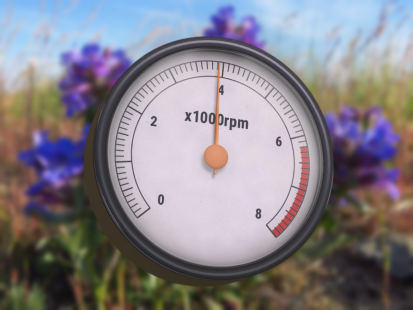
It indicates 3900 rpm
